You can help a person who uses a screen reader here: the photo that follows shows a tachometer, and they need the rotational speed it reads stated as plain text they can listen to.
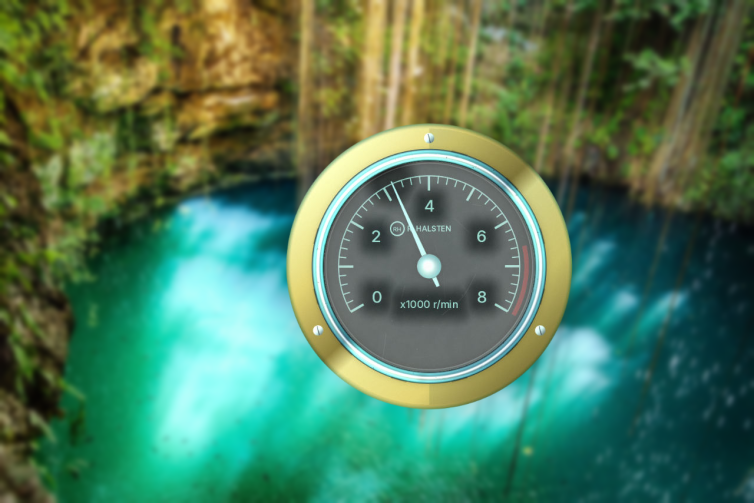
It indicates 3200 rpm
